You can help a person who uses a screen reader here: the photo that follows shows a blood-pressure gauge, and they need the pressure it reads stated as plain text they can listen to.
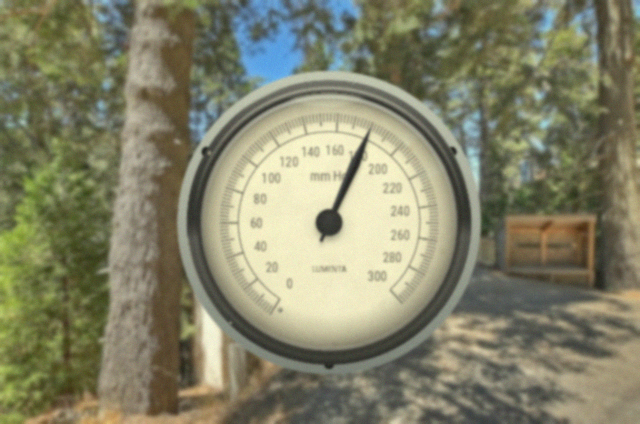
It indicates 180 mmHg
